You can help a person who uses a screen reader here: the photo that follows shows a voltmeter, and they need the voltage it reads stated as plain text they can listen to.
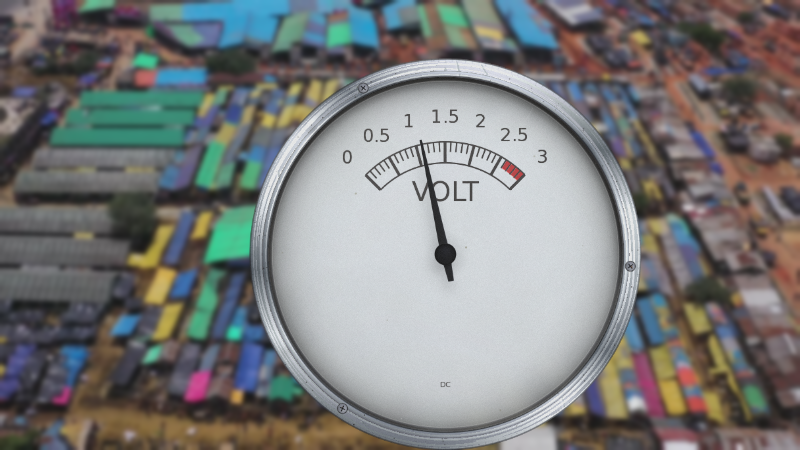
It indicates 1.1 V
